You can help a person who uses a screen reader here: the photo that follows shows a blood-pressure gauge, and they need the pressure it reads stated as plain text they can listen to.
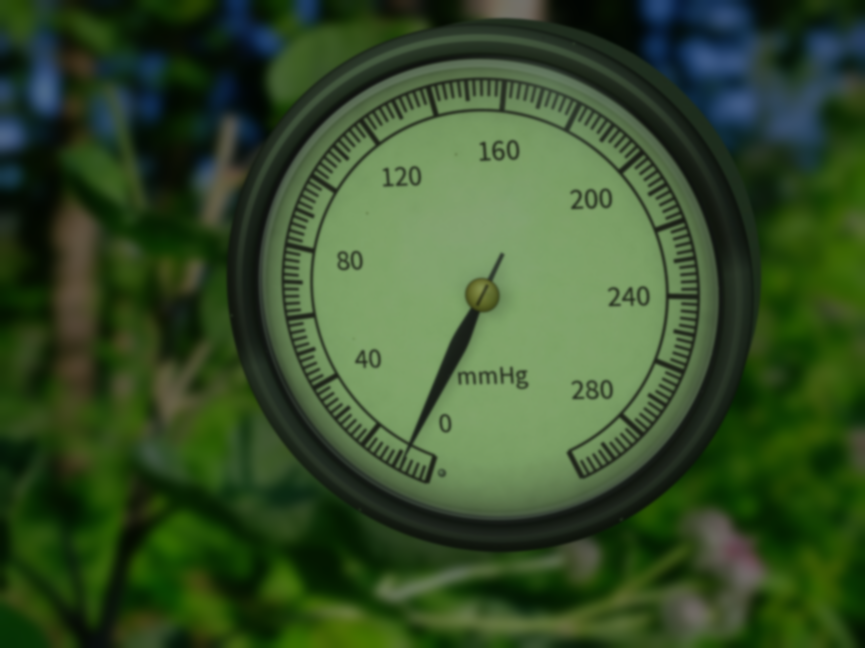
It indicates 8 mmHg
